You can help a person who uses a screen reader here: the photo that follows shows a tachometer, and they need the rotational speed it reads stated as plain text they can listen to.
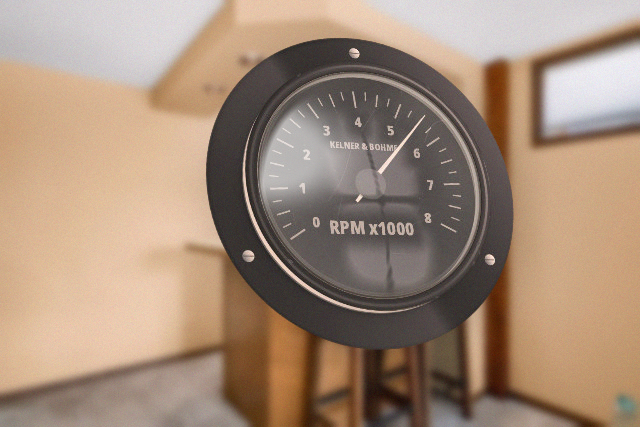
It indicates 5500 rpm
